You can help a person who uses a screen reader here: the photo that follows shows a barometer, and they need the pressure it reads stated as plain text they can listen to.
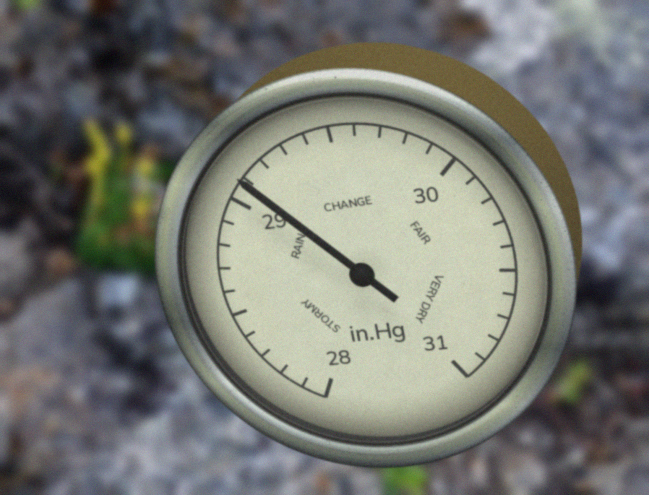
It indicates 29.1 inHg
